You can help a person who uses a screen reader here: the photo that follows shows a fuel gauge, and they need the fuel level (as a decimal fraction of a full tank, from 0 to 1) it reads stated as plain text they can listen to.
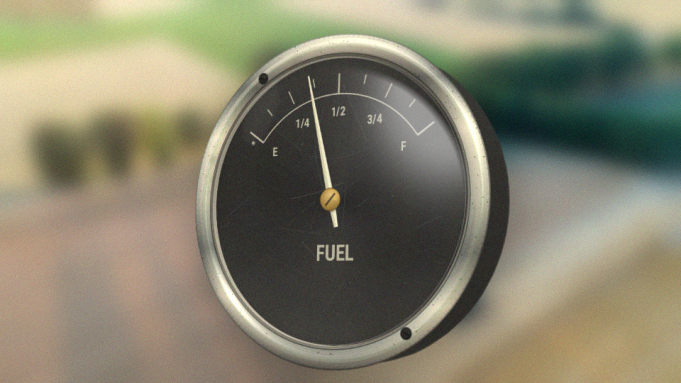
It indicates 0.375
